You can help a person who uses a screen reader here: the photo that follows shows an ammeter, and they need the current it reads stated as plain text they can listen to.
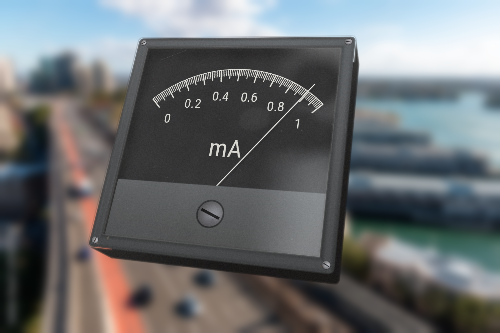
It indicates 0.9 mA
